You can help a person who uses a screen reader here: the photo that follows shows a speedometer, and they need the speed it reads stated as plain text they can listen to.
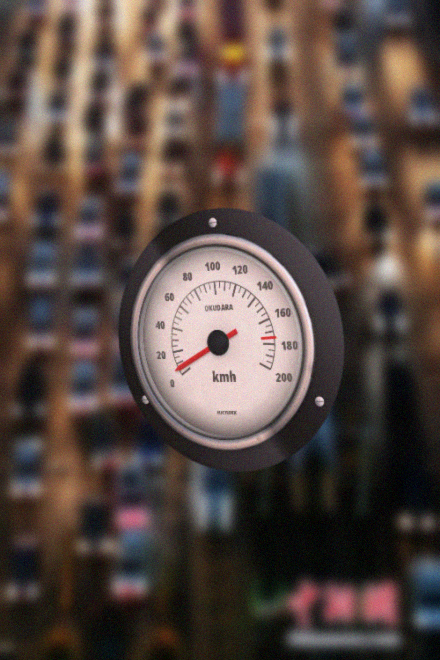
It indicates 5 km/h
